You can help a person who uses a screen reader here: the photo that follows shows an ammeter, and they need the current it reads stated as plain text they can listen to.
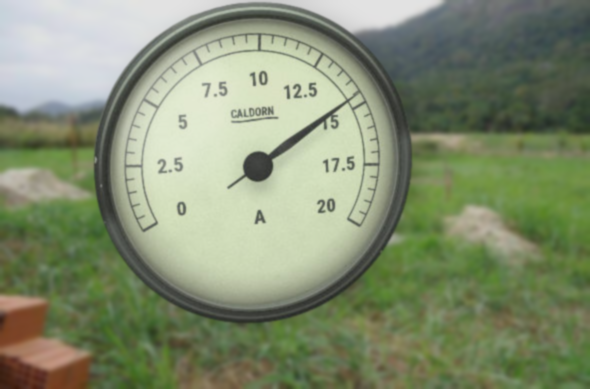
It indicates 14.5 A
